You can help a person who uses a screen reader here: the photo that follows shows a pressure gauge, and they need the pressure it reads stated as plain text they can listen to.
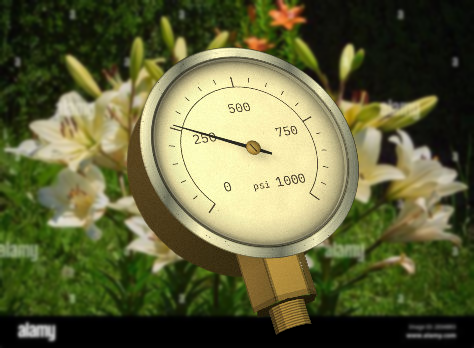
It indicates 250 psi
